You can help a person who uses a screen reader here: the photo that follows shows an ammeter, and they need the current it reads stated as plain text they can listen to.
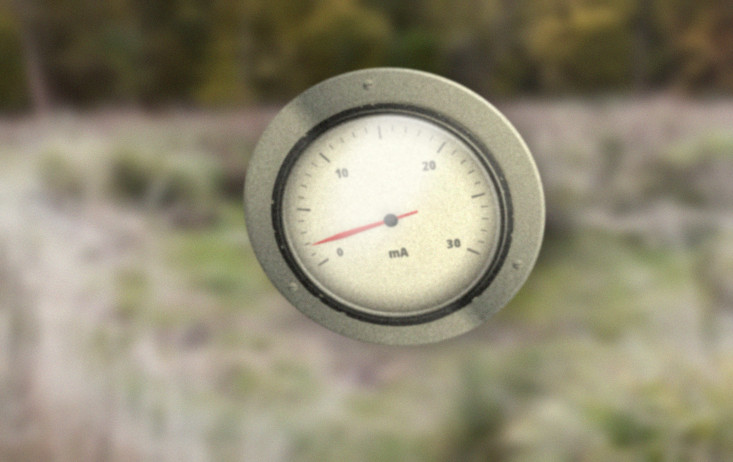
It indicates 2 mA
